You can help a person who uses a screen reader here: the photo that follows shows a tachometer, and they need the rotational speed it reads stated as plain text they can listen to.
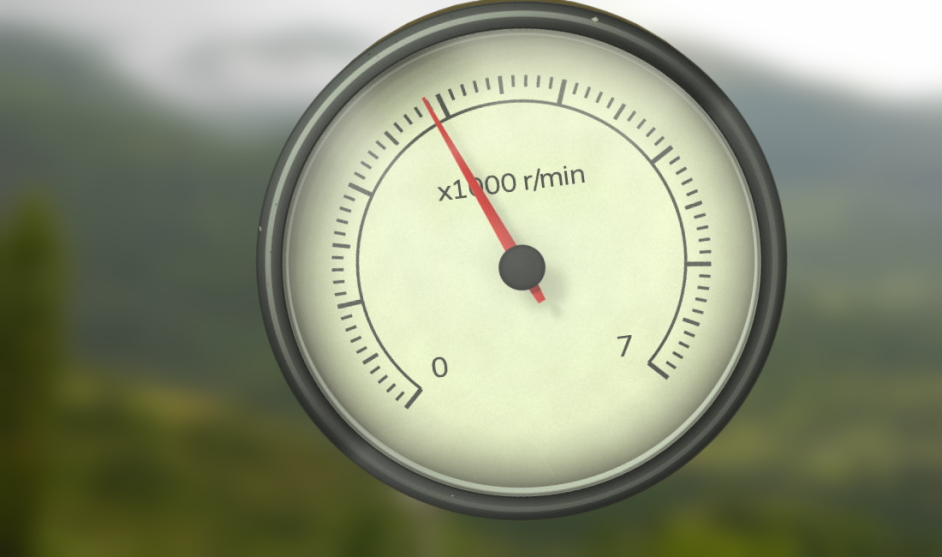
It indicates 2900 rpm
